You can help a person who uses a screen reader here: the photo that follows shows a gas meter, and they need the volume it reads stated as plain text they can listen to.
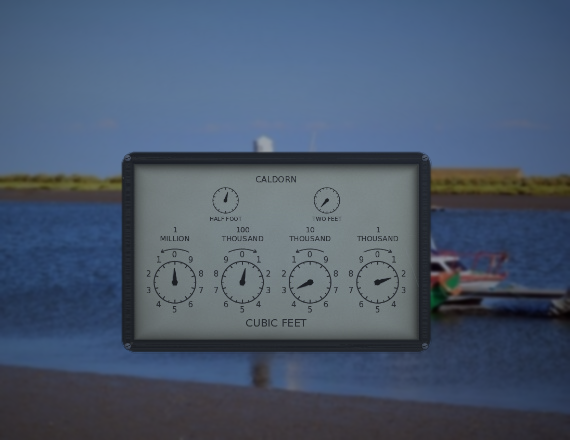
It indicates 3200 ft³
